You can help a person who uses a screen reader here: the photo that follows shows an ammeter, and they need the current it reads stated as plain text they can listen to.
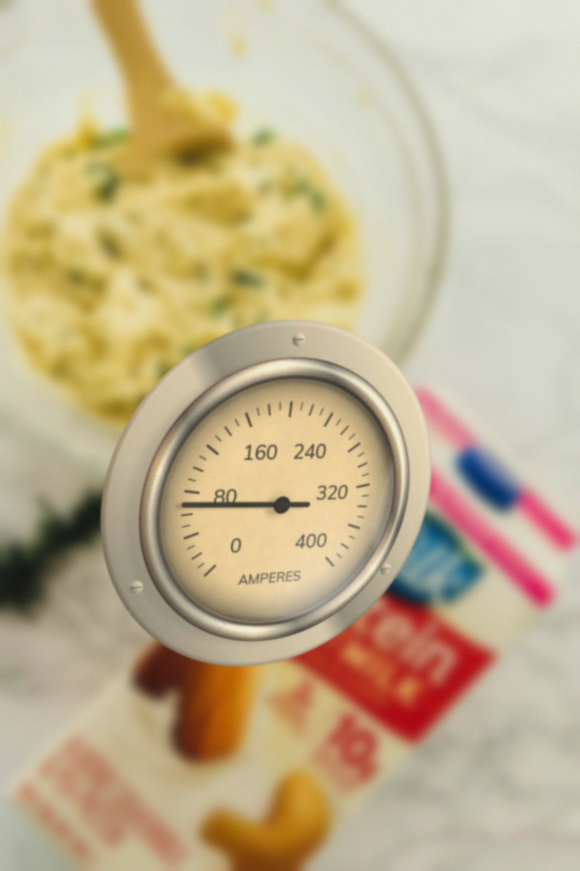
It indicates 70 A
